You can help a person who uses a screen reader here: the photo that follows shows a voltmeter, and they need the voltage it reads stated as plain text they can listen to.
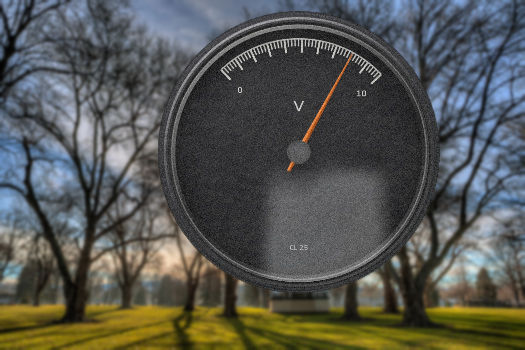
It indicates 8 V
